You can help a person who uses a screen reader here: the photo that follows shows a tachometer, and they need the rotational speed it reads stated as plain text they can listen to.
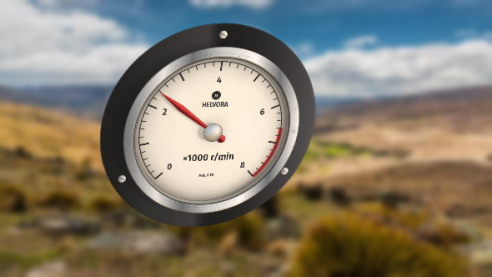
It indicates 2400 rpm
